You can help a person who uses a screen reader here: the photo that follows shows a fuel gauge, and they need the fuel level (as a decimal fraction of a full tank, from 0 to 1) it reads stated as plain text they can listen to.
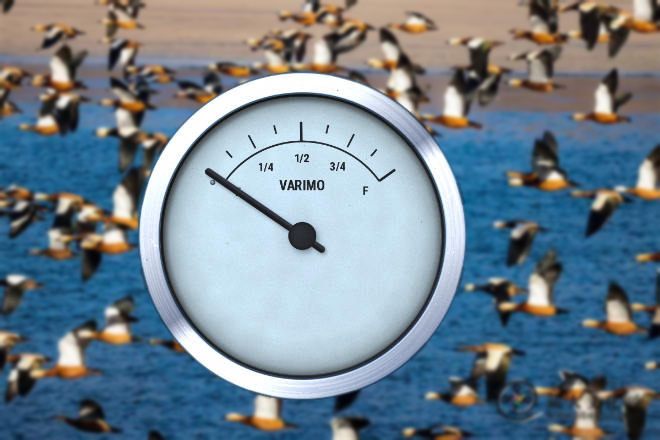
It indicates 0
